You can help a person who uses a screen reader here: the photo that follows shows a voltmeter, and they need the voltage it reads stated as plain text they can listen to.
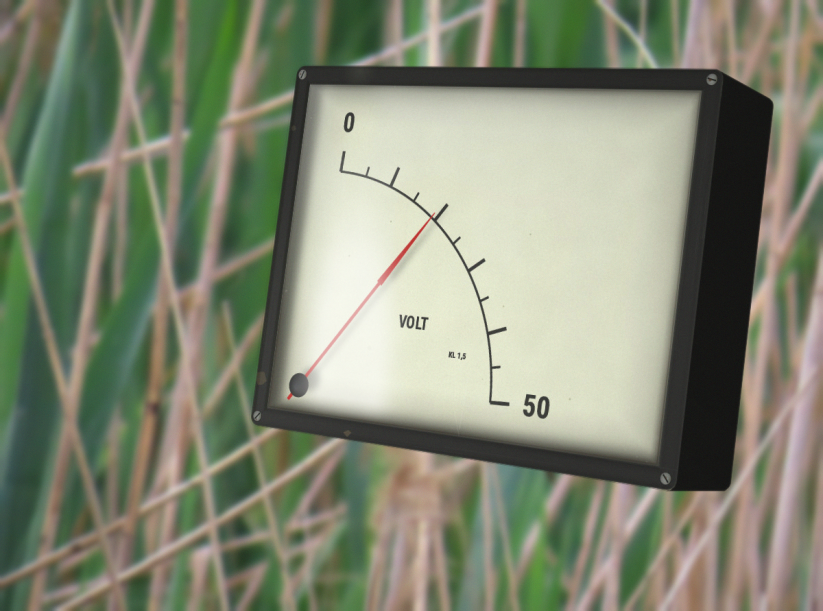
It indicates 20 V
